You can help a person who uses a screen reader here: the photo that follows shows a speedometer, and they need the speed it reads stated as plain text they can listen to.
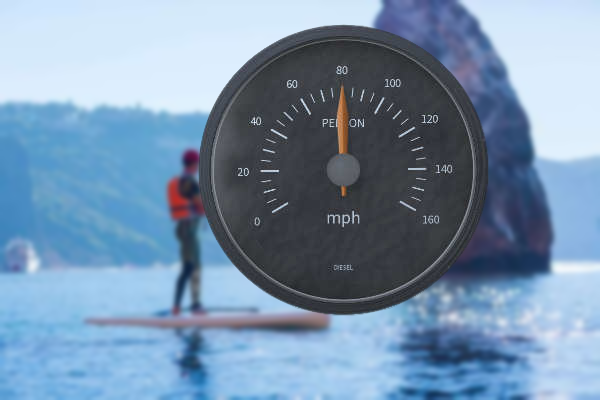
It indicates 80 mph
